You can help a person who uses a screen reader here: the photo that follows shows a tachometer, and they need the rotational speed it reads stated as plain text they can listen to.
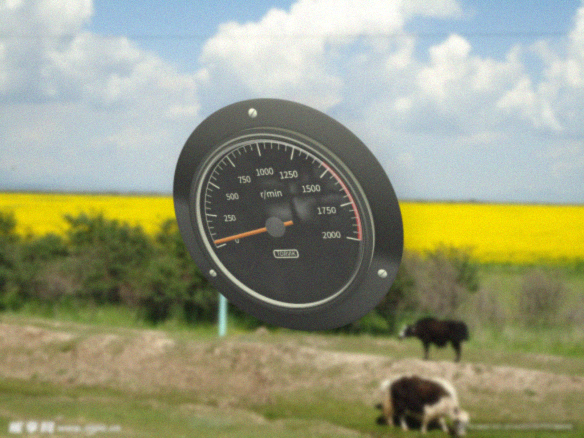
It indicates 50 rpm
